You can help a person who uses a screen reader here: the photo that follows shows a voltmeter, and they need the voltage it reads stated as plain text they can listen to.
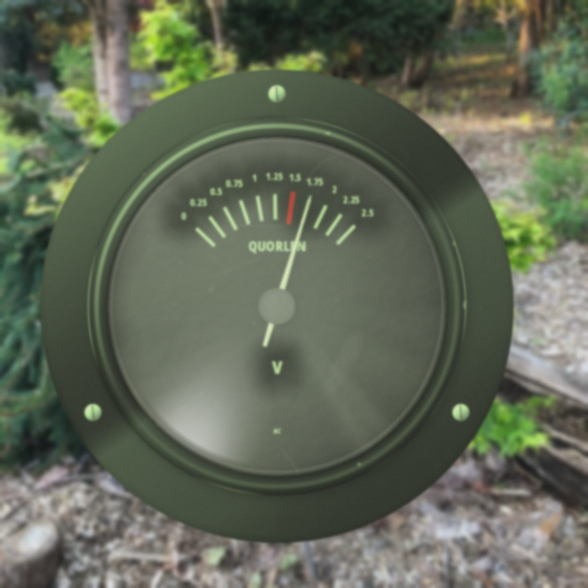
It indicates 1.75 V
